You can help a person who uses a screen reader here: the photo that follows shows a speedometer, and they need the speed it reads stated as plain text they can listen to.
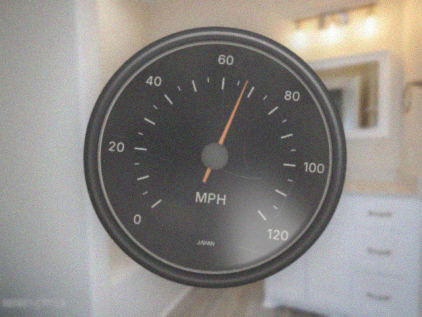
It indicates 67.5 mph
